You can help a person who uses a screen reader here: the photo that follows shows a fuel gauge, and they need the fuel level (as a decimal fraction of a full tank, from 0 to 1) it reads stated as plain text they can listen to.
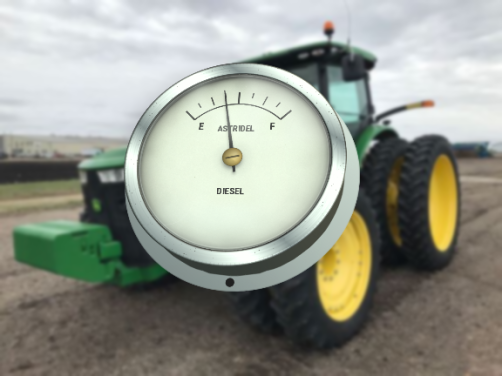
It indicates 0.375
